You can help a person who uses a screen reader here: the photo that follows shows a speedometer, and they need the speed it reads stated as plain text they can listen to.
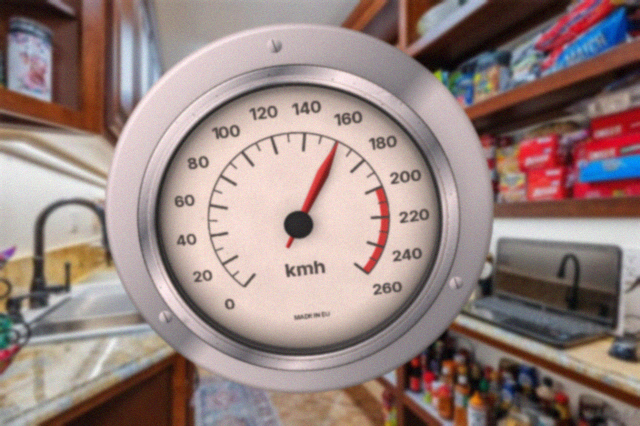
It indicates 160 km/h
